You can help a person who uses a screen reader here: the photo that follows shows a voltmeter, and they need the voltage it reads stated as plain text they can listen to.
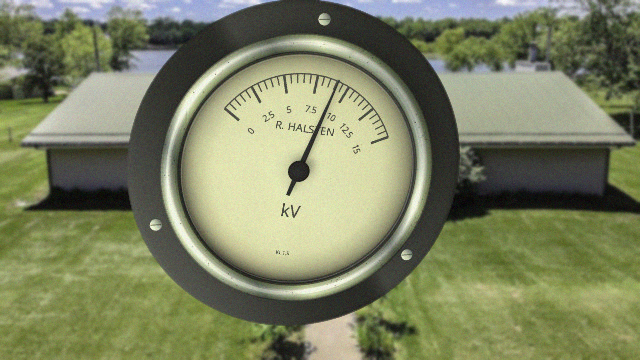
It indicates 9 kV
